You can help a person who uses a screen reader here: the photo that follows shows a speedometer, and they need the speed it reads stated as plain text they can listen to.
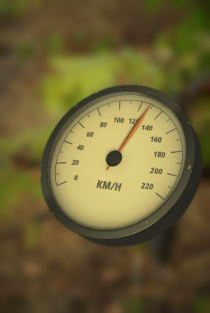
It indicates 130 km/h
